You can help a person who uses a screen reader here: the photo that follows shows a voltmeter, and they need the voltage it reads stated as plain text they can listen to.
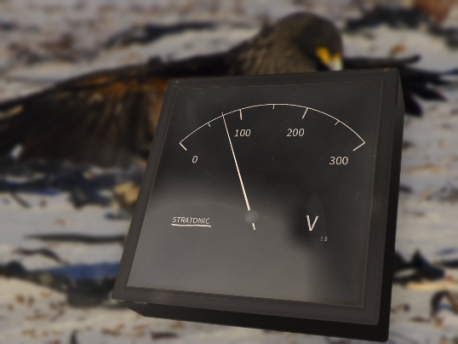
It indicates 75 V
